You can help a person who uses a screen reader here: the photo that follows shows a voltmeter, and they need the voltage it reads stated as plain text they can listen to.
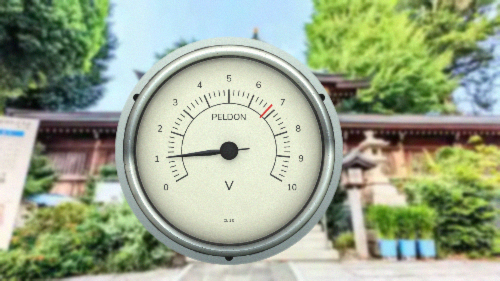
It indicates 1 V
